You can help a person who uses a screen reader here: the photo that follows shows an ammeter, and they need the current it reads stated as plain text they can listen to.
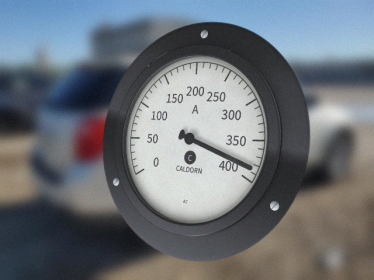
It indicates 385 A
